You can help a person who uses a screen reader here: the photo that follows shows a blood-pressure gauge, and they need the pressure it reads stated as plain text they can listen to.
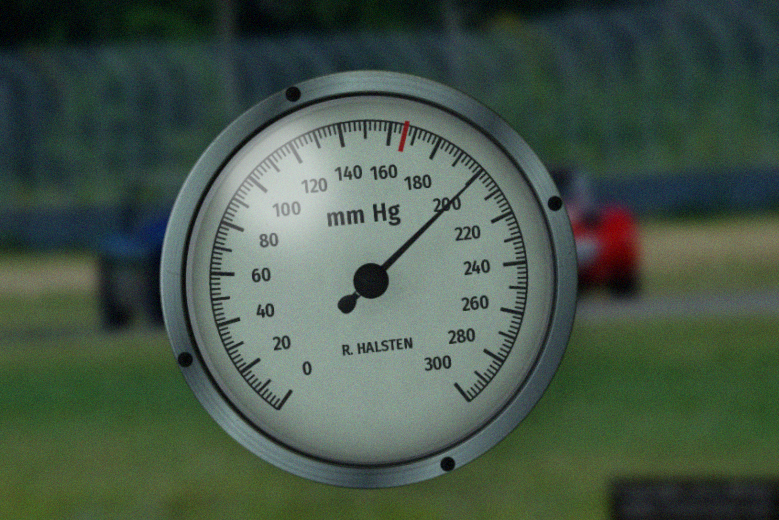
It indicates 200 mmHg
